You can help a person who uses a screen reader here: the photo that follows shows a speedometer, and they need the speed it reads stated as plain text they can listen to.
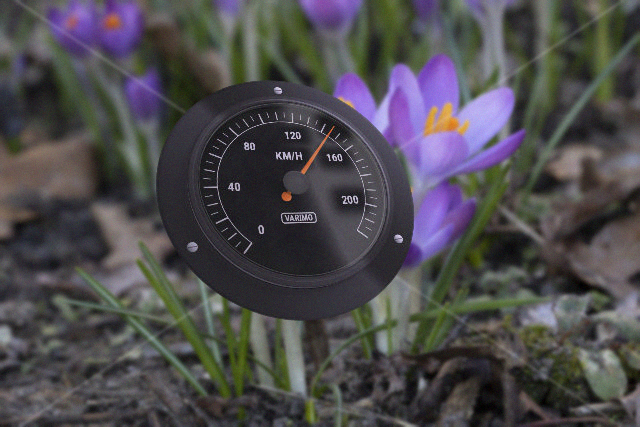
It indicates 145 km/h
